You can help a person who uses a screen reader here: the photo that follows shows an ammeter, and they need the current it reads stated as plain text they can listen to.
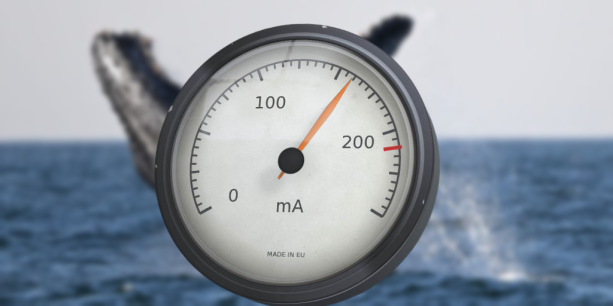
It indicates 160 mA
